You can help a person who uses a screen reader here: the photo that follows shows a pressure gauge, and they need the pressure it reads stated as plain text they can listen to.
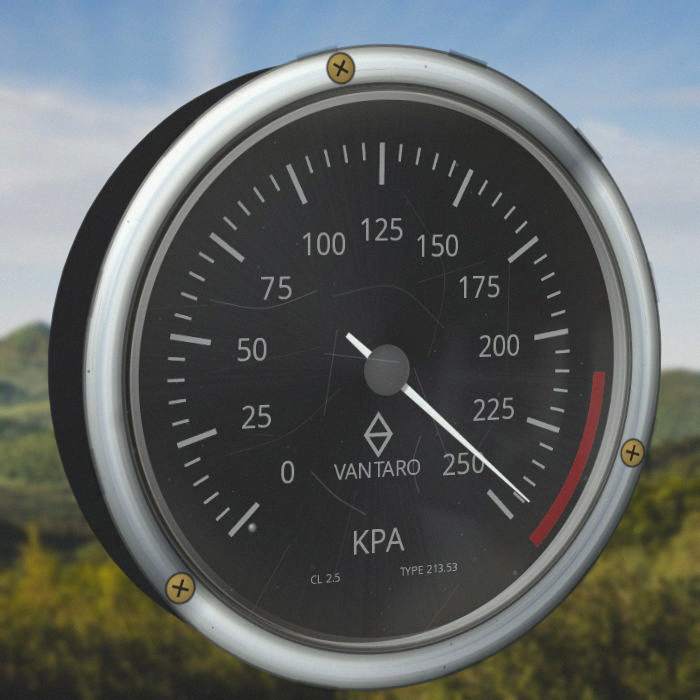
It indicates 245 kPa
